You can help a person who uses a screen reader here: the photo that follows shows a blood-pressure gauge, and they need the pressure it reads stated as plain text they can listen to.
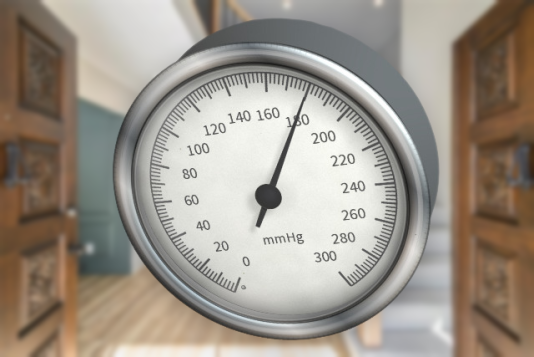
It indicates 180 mmHg
